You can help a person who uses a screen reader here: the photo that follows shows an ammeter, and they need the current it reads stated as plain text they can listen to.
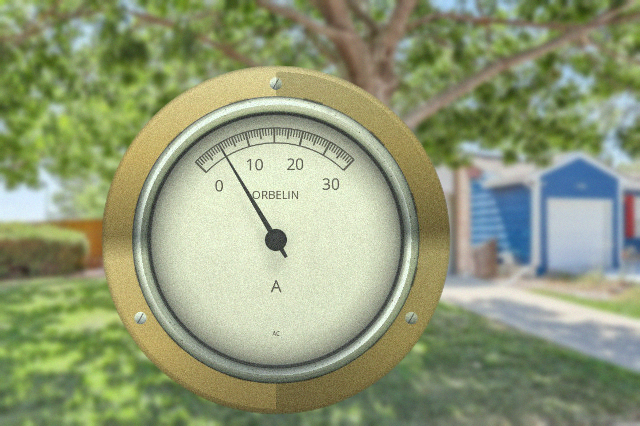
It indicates 5 A
